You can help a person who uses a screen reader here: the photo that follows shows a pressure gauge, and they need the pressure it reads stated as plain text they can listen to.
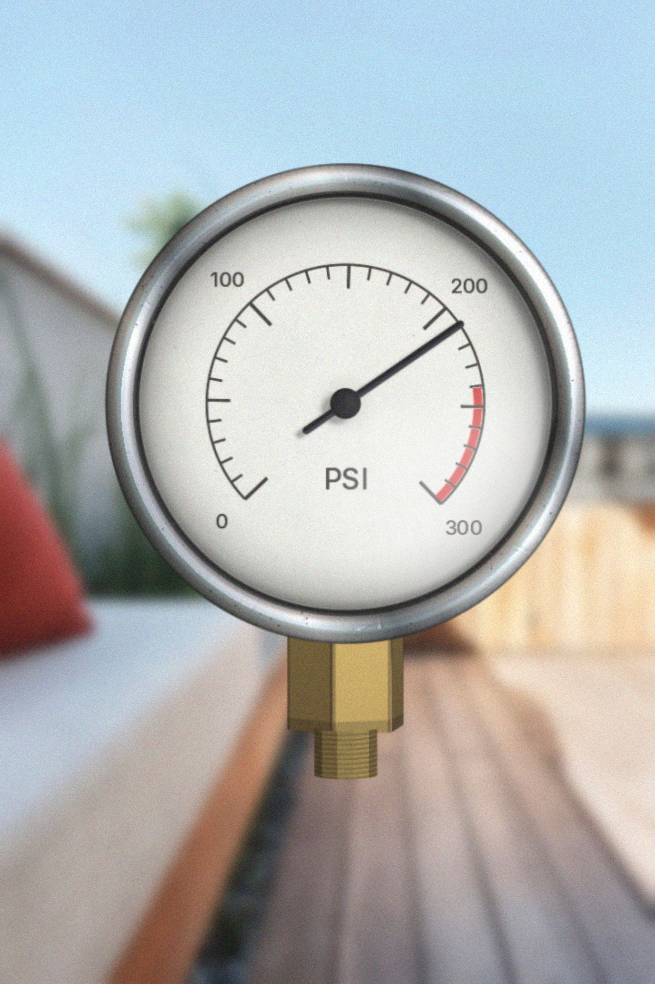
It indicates 210 psi
